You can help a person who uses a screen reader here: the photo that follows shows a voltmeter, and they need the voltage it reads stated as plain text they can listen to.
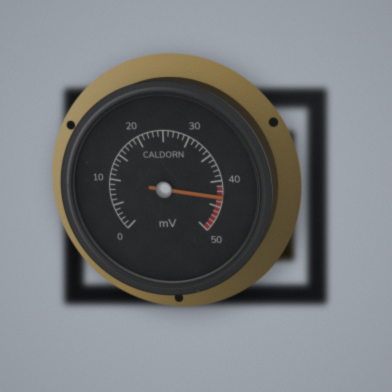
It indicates 43 mV
